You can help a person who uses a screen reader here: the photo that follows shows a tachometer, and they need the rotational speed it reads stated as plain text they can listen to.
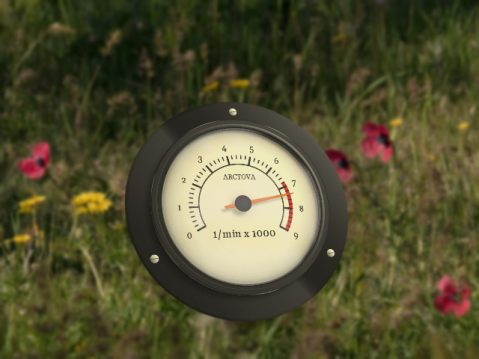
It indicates 7400 rpm
